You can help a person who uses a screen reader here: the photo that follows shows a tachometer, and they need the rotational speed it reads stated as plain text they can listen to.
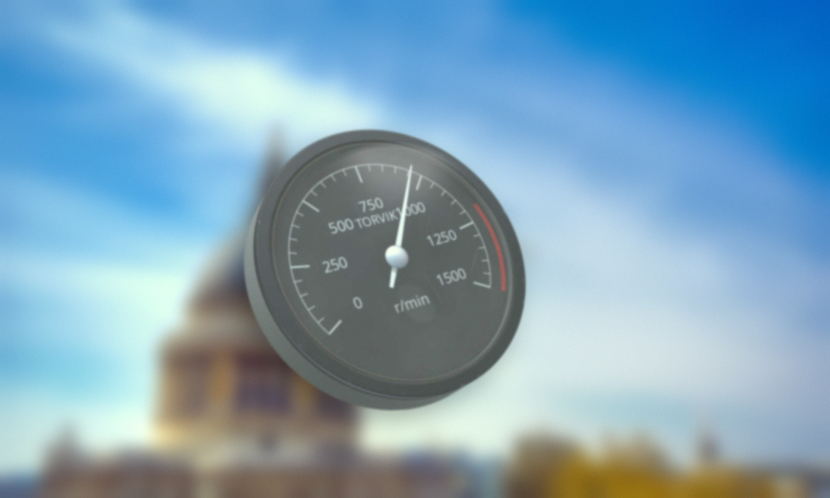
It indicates 950 rpm
